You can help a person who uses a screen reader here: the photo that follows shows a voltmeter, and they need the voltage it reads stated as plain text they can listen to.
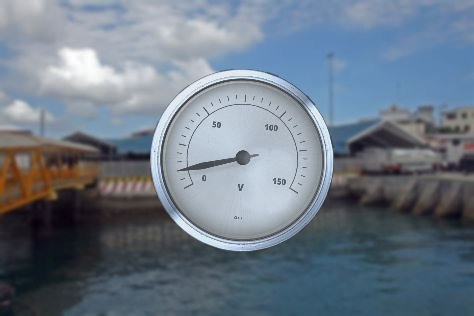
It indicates 10 V
